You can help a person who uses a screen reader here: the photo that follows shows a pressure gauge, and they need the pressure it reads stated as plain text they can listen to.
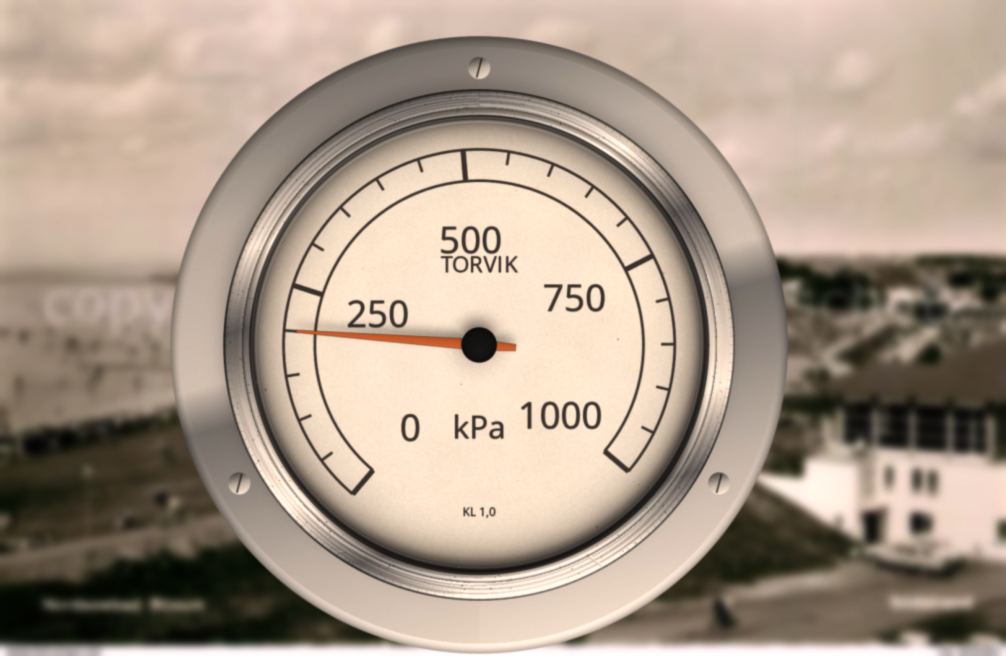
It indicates 200 kPa
